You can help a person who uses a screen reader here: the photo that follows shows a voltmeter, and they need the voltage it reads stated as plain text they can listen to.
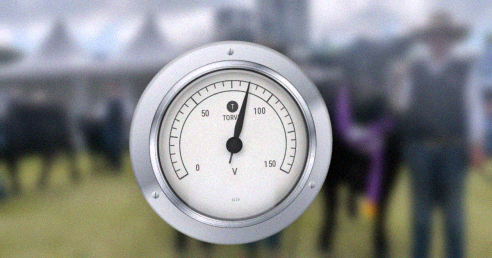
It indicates 85 V
